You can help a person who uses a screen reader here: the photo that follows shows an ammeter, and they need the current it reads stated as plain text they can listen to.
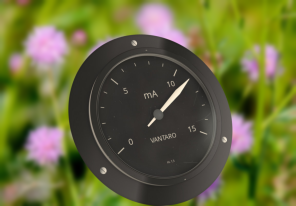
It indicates 11 mA
